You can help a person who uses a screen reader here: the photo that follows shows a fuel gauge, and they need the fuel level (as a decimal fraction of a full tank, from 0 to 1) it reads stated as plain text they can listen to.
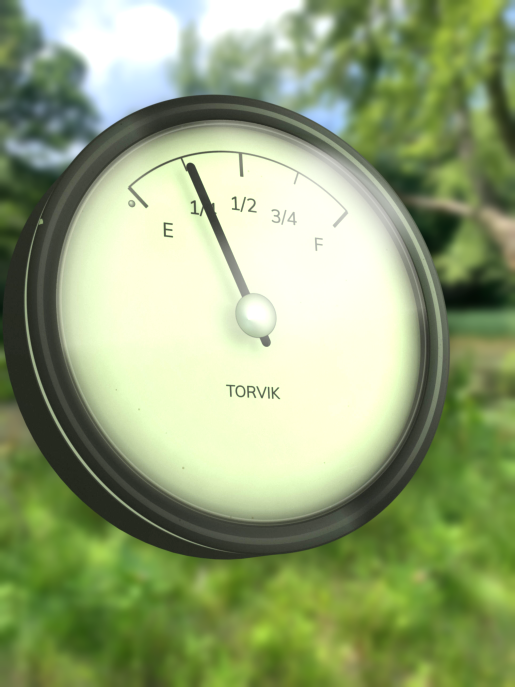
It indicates 0.25
